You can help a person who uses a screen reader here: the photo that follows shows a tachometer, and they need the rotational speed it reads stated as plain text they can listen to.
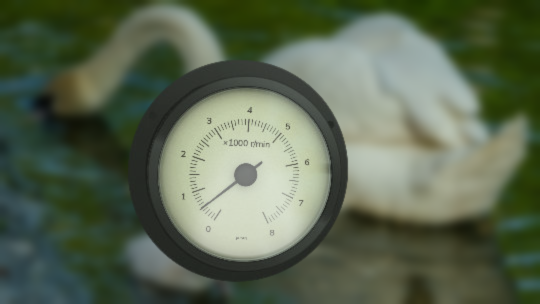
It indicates 500 rpm
